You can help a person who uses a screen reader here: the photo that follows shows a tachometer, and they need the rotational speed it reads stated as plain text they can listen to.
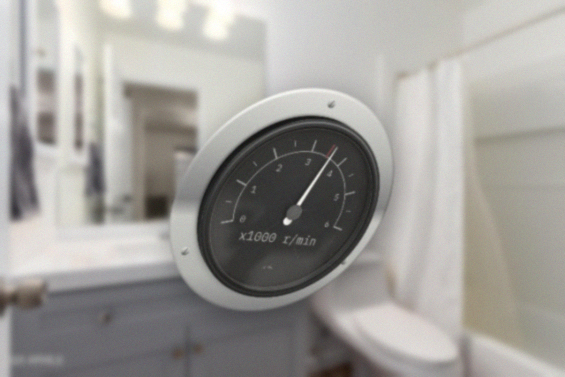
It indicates 3500 rpm
